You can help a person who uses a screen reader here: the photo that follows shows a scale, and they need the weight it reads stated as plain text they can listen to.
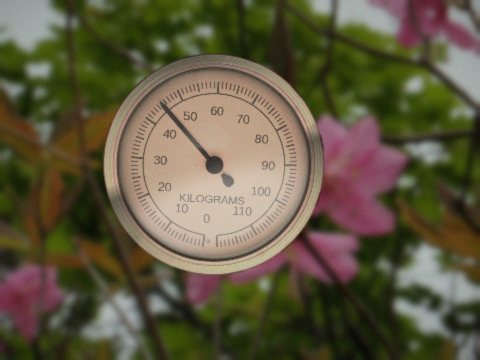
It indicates 45 kg
